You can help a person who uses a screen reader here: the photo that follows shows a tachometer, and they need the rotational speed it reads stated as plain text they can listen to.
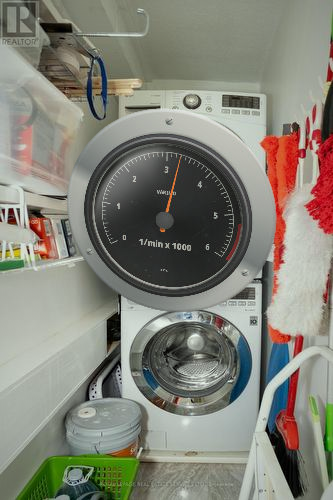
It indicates 3300 rpm
